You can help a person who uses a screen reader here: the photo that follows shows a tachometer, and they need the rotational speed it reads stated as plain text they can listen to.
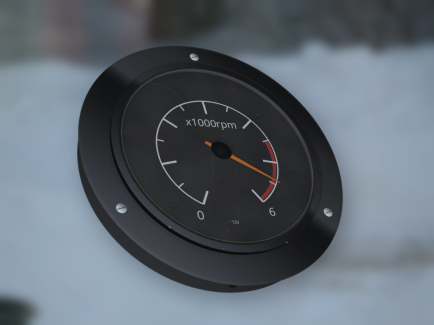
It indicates 5500 rpm
